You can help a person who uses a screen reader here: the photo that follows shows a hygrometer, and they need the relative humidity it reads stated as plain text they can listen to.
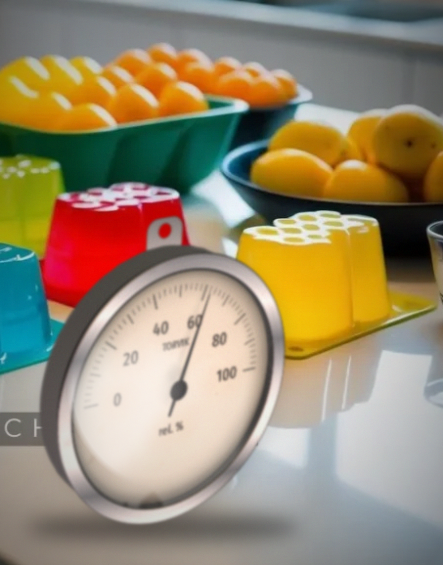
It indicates 60 %
